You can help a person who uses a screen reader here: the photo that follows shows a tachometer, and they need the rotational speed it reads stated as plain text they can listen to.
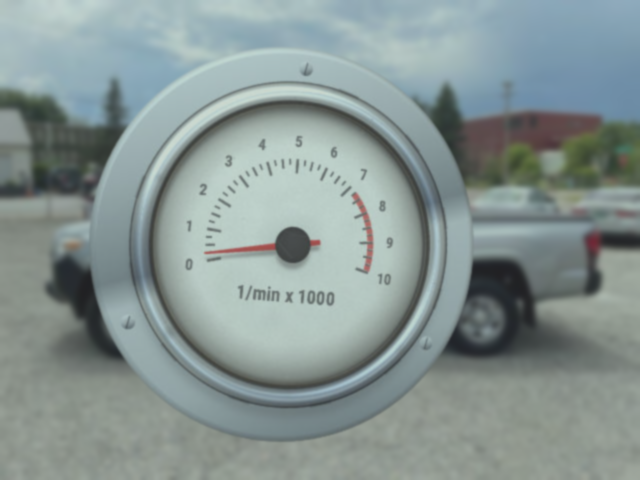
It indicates 250 rpm
